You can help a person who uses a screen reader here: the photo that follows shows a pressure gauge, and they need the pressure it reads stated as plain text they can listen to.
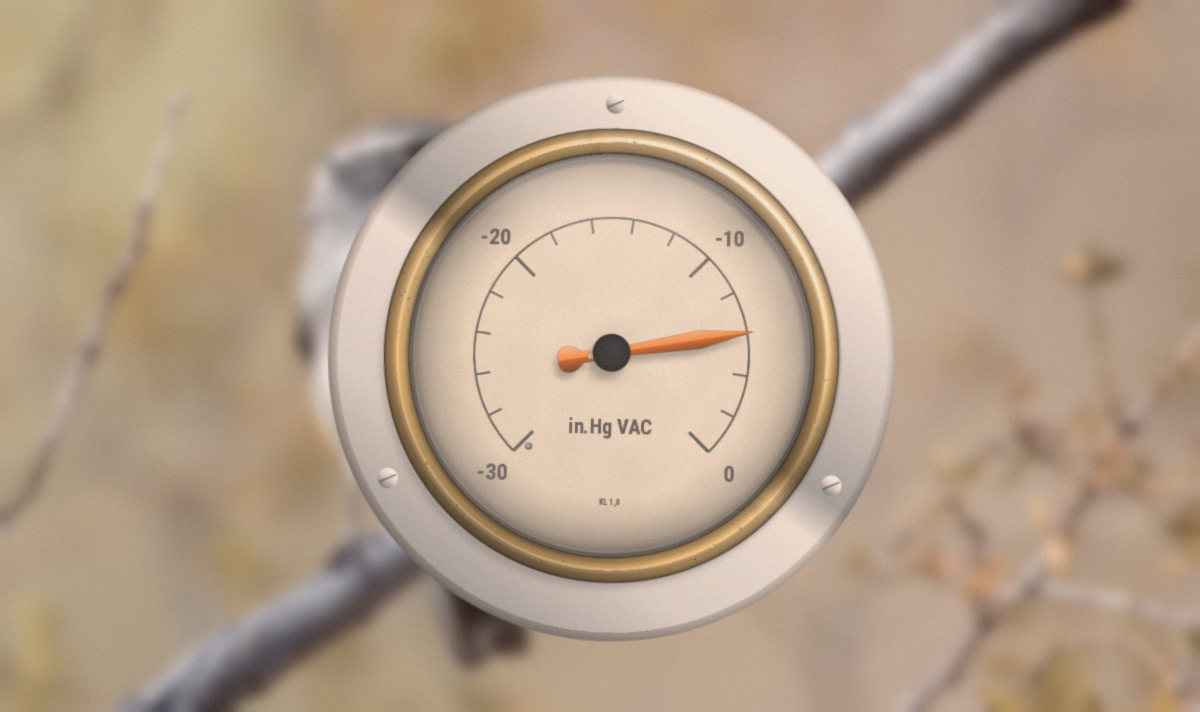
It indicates -6 inHg
